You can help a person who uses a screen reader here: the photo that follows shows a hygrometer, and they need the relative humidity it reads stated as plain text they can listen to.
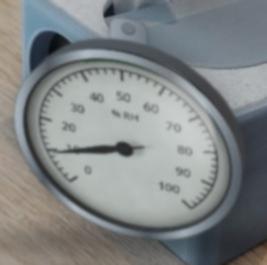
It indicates 10 %
